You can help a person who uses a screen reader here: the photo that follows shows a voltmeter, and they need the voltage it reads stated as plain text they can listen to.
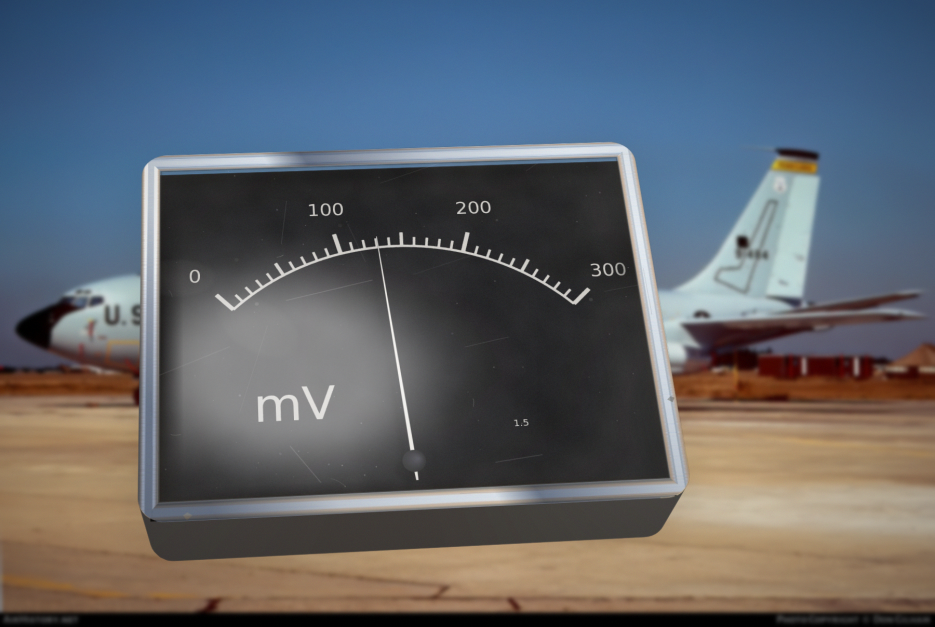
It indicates 130 mV
